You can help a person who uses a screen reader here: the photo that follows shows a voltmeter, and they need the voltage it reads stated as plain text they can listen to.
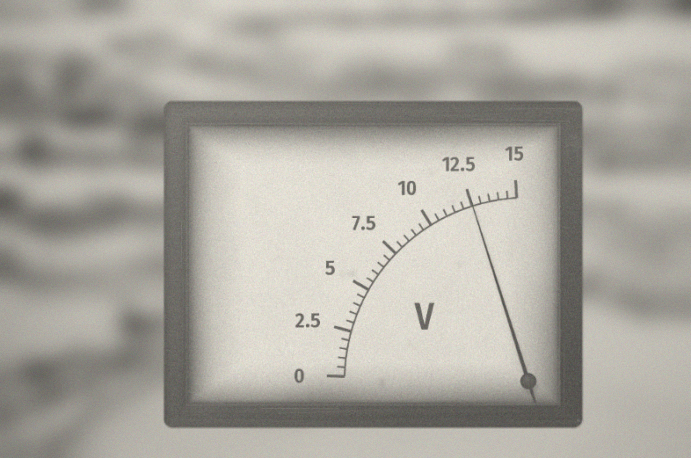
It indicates 12.5 V
